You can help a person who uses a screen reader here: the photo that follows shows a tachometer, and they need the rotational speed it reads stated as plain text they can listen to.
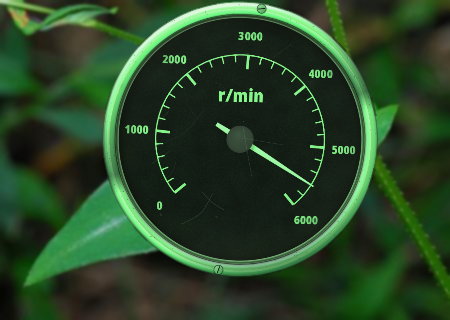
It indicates 5600 rpm
